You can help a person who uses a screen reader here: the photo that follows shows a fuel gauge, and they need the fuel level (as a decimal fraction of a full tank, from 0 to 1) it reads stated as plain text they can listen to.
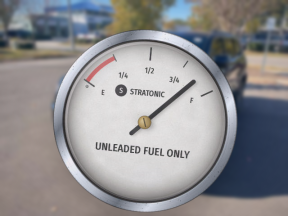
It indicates 0.875
